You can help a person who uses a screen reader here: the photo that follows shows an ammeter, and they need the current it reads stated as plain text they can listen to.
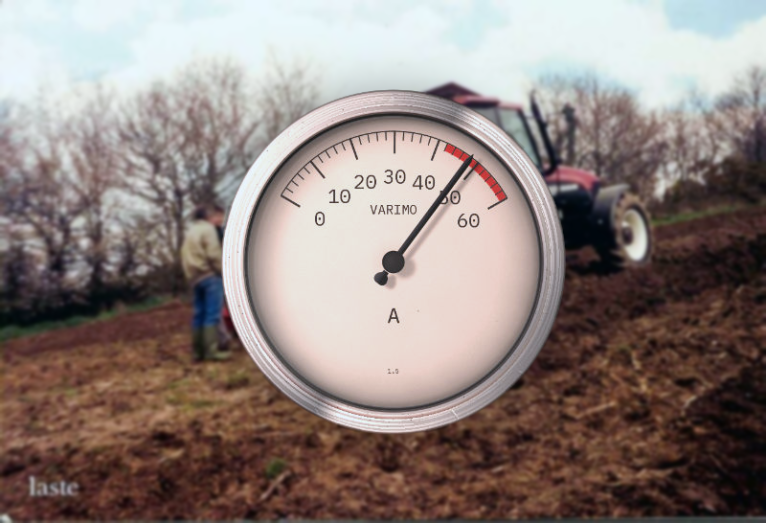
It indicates 48 A
